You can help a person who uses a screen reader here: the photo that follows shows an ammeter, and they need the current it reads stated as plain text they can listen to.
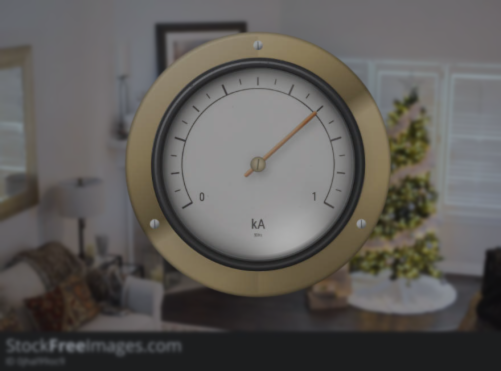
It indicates 0.7 kA
